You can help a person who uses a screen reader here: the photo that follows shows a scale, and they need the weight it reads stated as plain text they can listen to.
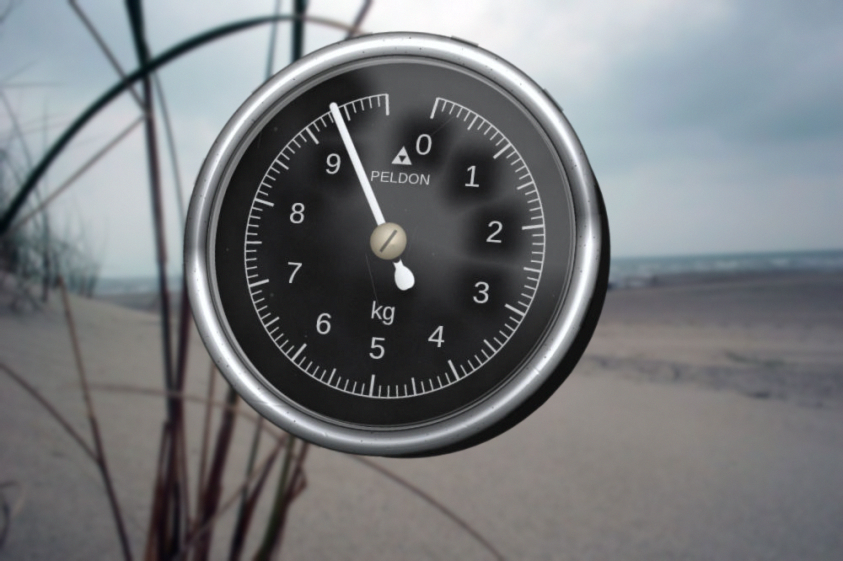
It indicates 9.4 kg
